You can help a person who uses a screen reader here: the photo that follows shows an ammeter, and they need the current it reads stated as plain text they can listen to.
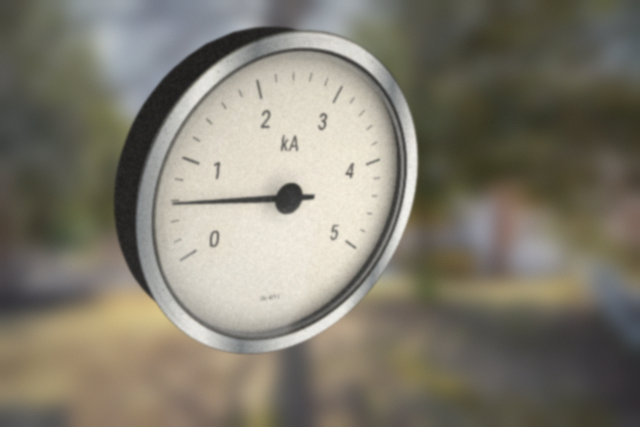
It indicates 0.6 kA
